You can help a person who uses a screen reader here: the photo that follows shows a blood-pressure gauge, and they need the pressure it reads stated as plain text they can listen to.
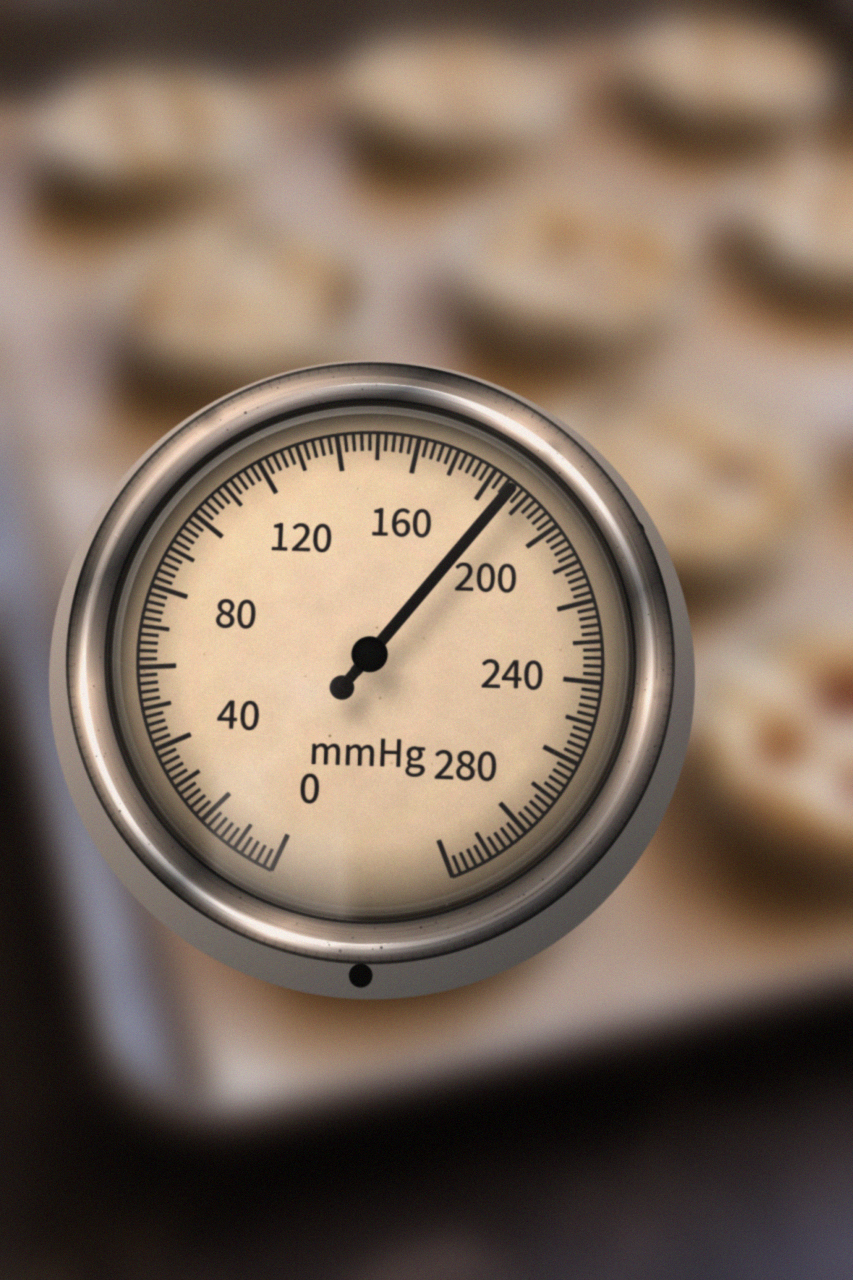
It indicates 186 mmHg
